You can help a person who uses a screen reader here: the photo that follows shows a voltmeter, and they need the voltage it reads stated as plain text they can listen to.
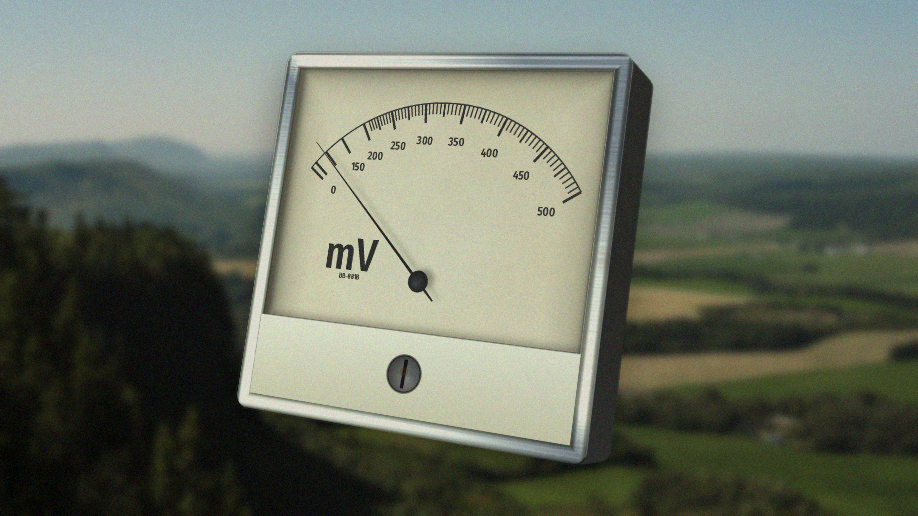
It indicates 100 mV
